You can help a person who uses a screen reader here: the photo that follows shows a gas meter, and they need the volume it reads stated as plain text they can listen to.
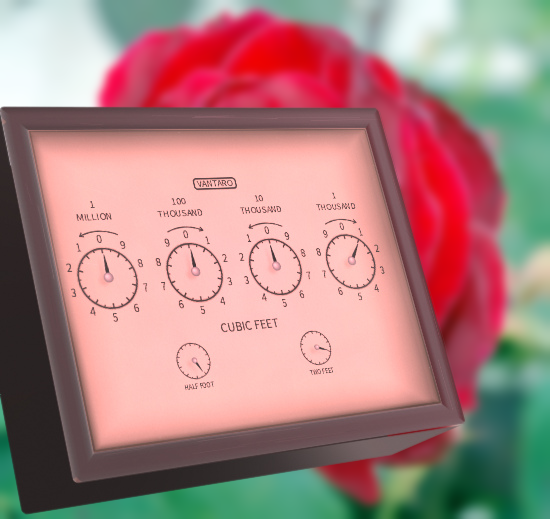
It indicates 100 ft³
